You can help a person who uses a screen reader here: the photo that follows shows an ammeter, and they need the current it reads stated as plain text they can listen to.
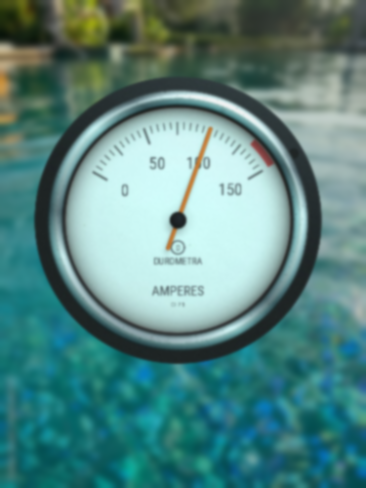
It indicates 100 A
